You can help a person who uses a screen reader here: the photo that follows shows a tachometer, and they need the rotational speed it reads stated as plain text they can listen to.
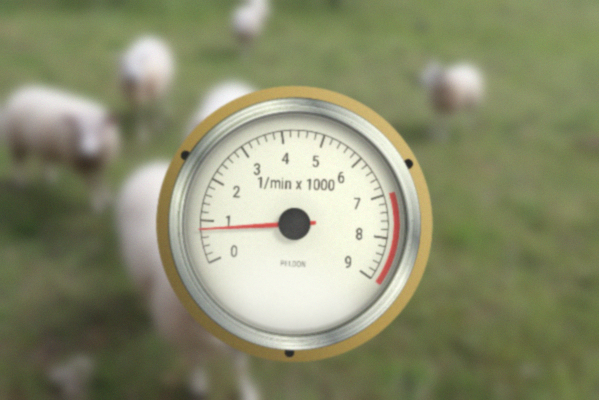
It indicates 800 rpm
